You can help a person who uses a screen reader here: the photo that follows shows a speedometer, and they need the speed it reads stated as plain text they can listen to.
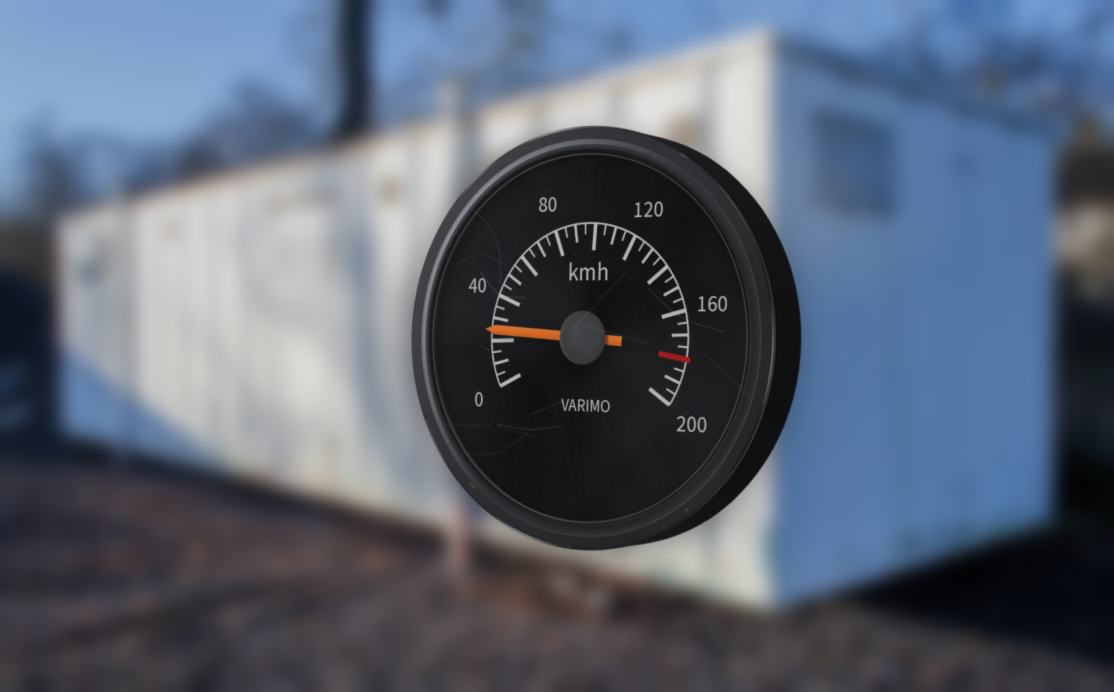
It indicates 25 km/h
